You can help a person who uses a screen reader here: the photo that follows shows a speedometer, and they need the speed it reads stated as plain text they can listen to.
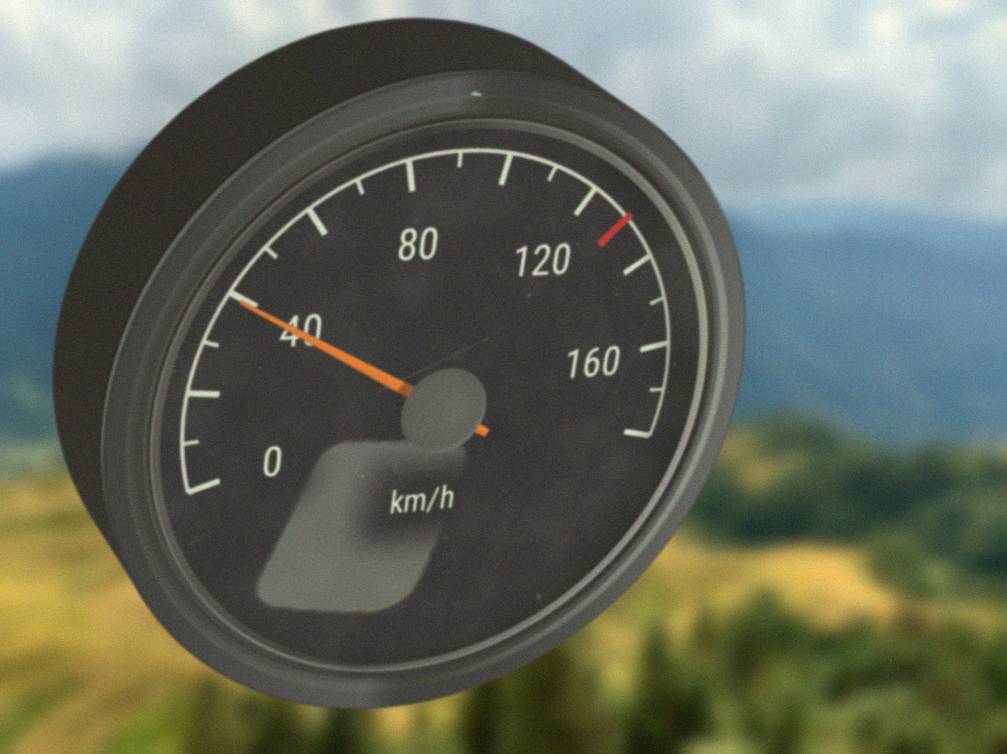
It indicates 40 km/h
